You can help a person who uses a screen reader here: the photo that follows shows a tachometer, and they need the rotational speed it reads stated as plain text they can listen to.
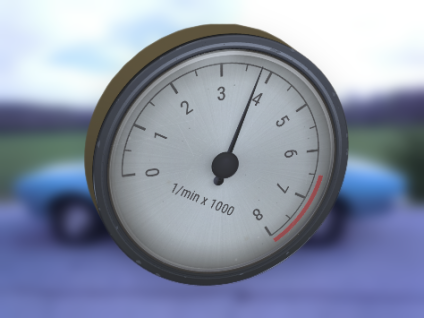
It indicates 3750 rpm
